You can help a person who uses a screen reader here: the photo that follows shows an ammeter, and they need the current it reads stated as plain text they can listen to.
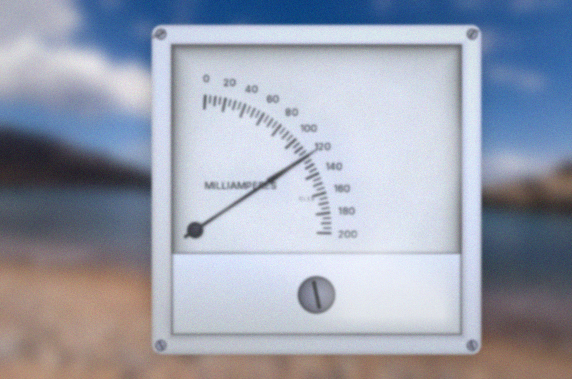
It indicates 120 mA
